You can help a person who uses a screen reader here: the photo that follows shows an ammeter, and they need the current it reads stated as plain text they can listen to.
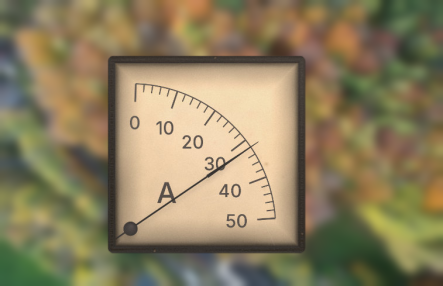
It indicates 32 A
